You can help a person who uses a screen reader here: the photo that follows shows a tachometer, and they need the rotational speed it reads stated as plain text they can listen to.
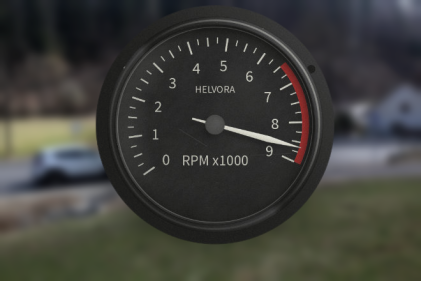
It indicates 8625 rpm
